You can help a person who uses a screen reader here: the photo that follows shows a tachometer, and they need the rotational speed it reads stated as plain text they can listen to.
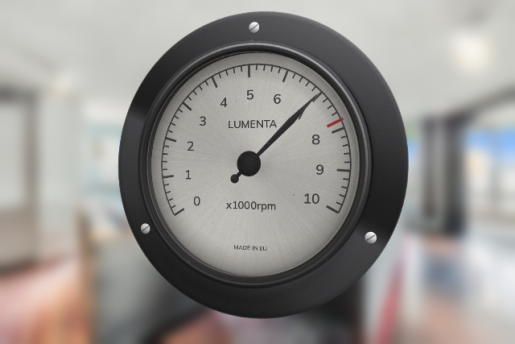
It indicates 7000 rpm
